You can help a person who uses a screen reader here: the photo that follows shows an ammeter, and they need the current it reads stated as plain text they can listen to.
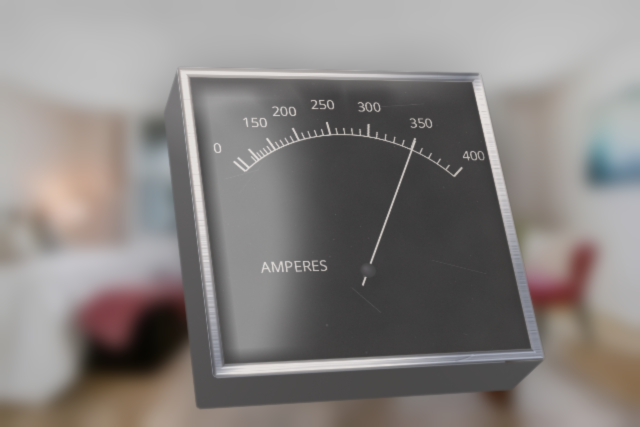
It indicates 350 A
